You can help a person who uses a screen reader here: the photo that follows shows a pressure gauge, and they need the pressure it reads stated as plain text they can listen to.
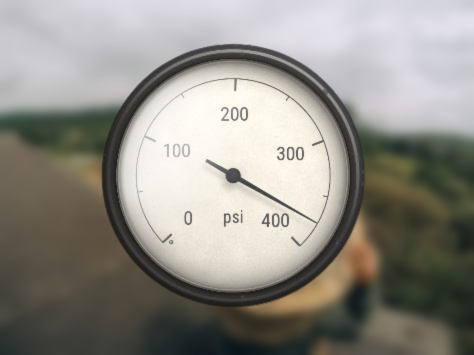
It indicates 375 psi
